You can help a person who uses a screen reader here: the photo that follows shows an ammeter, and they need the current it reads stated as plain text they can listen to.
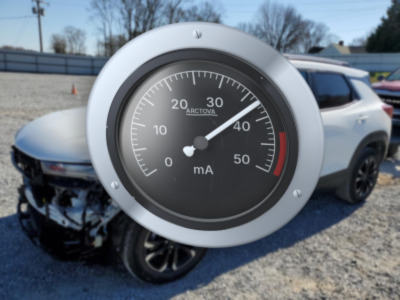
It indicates 37 mA
